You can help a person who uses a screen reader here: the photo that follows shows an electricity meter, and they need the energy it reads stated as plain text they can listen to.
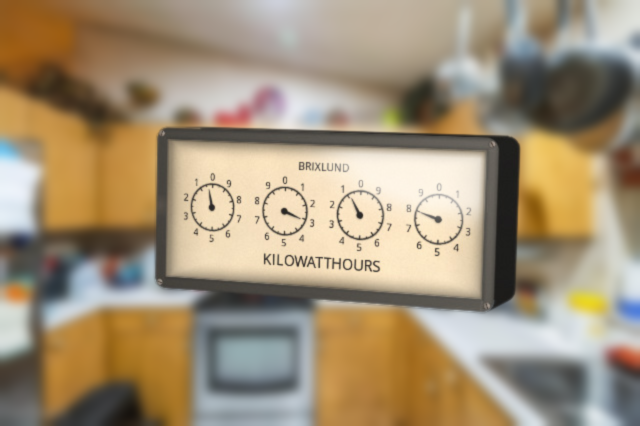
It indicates 308 kWh
